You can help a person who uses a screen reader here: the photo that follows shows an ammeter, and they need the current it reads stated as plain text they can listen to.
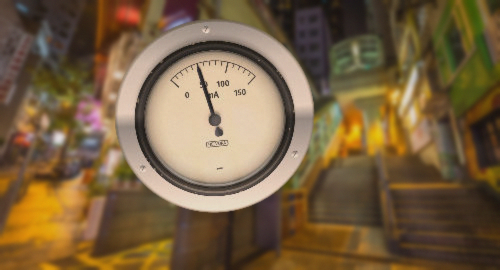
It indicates 50 mA
